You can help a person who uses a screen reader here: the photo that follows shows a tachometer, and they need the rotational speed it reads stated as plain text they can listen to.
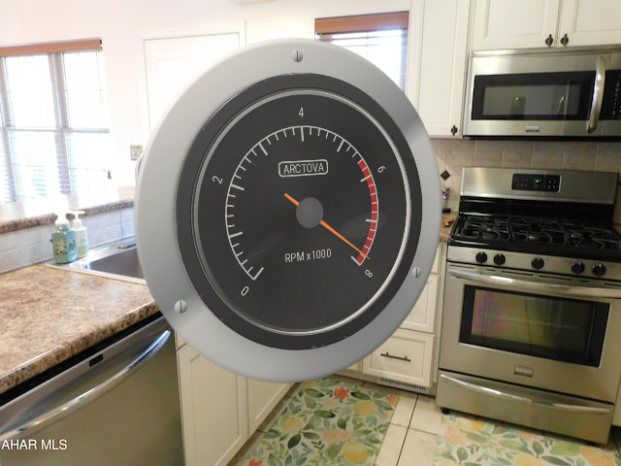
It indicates 7800 rpm
